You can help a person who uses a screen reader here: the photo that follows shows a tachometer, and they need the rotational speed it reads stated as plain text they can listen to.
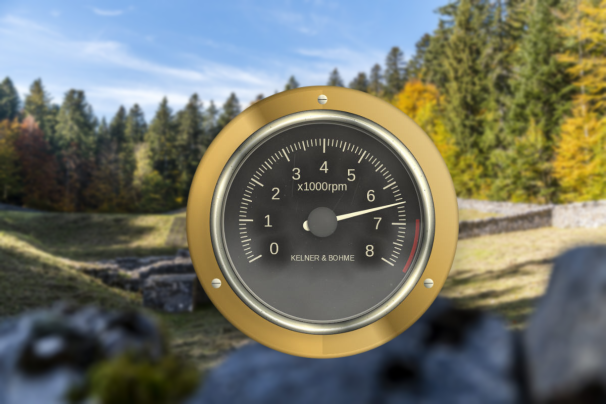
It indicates 6500 rpm
